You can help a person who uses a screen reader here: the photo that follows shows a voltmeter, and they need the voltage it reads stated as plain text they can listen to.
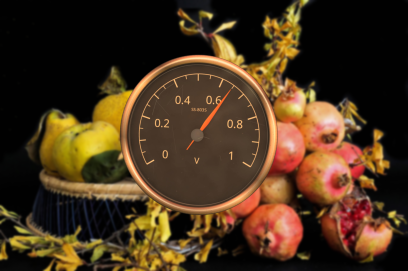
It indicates 0.65 V
